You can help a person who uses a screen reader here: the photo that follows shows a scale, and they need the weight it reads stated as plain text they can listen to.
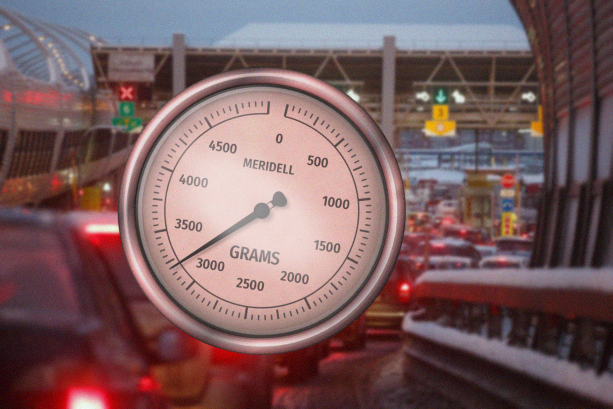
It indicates 3200 g
